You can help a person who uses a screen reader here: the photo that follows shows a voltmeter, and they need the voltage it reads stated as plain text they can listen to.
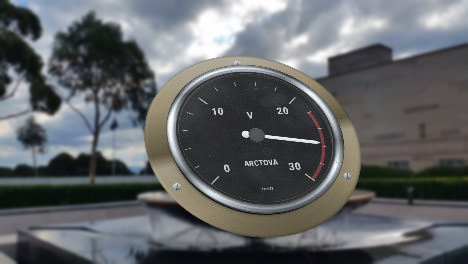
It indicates 26 V
